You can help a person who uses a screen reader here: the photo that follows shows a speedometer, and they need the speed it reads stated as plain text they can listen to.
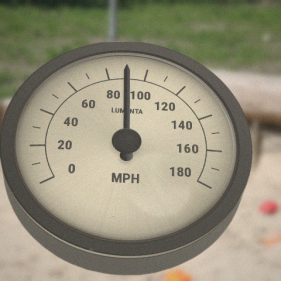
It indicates 90 mph
